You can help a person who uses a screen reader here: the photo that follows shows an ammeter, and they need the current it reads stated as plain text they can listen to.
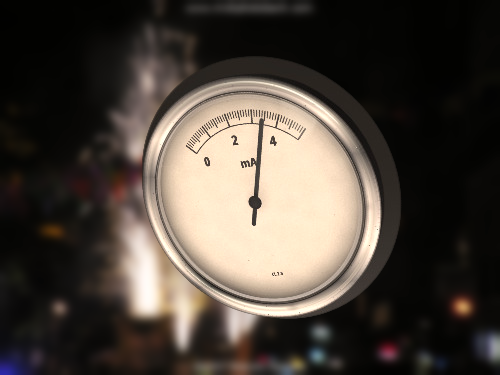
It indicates 3.5 mA
